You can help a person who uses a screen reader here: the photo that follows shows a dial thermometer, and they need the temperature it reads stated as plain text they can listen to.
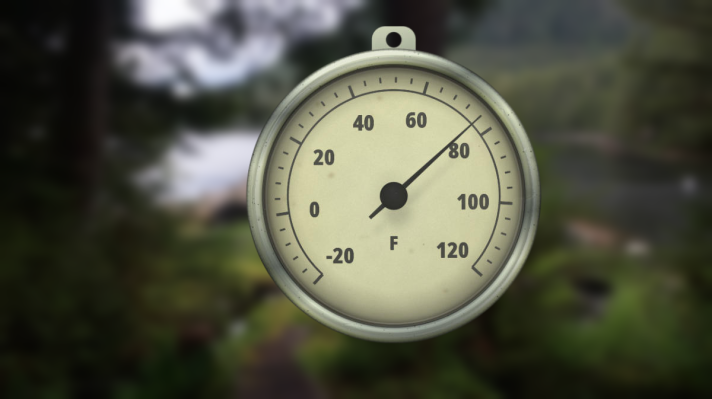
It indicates 76 °F
